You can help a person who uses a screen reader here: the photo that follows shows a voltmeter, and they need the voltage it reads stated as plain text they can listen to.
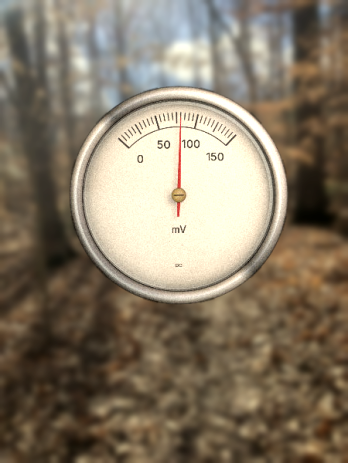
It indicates 80 mV
